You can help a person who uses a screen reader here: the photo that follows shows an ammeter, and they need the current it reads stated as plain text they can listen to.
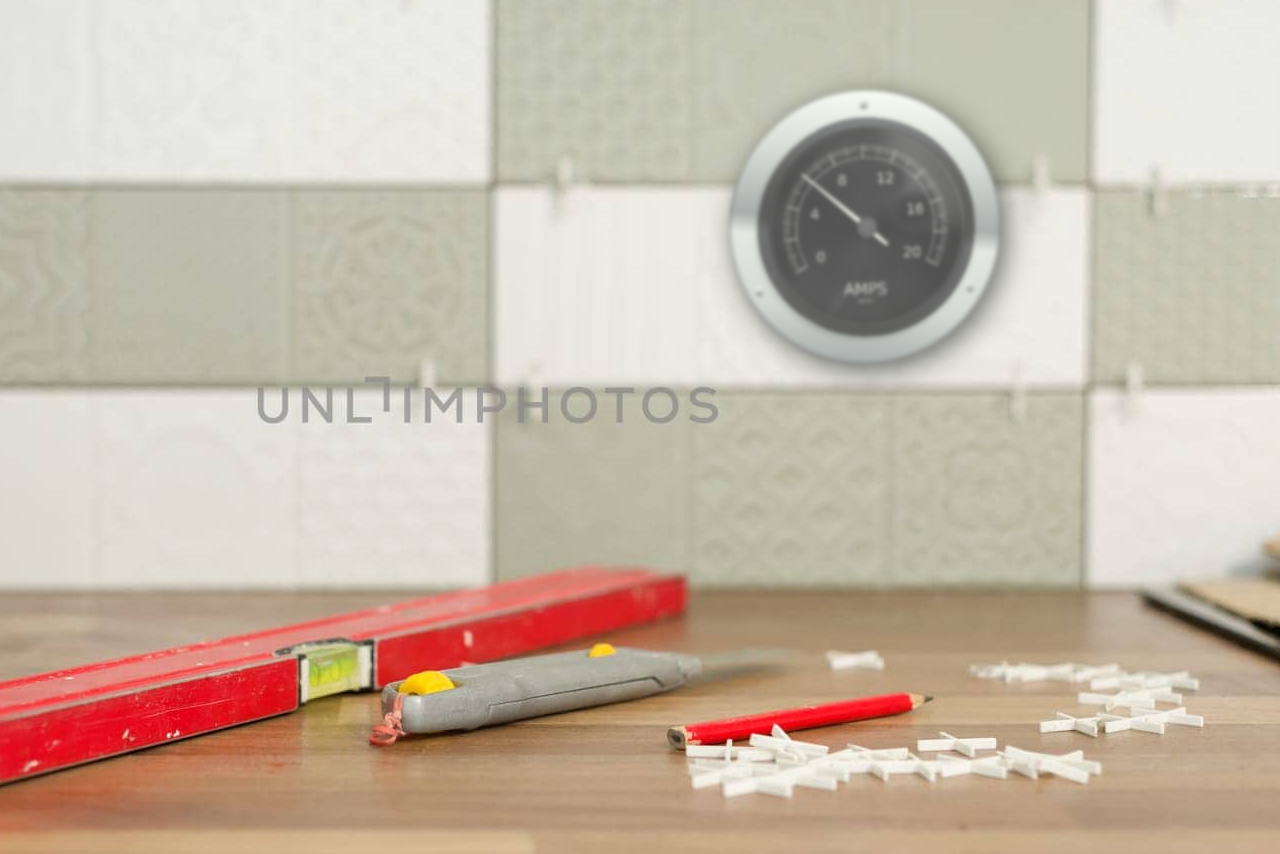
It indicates 6 A
